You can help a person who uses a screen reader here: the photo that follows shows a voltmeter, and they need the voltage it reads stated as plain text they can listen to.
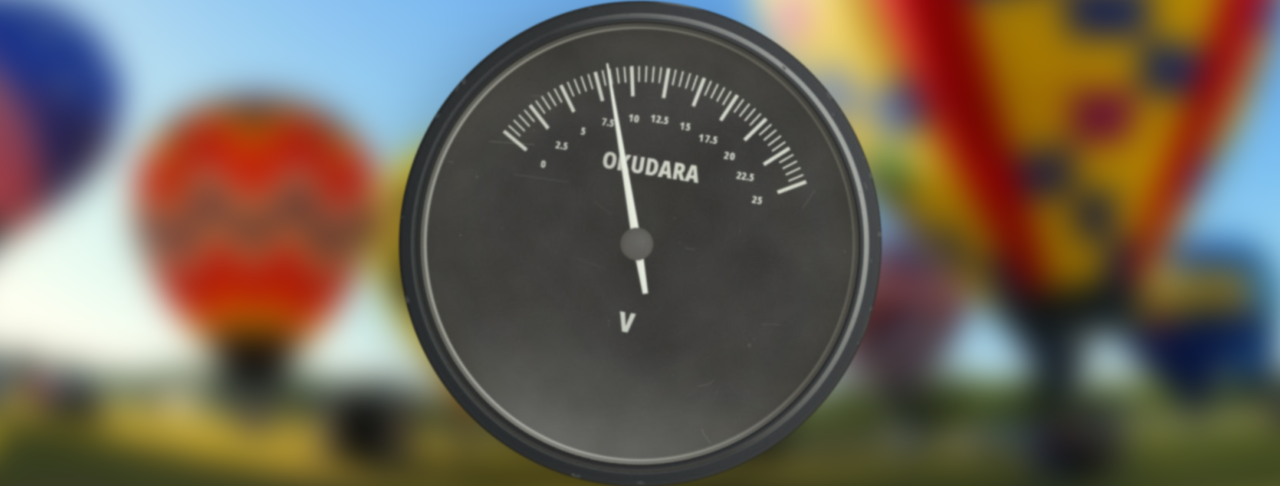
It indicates 8.5 V
